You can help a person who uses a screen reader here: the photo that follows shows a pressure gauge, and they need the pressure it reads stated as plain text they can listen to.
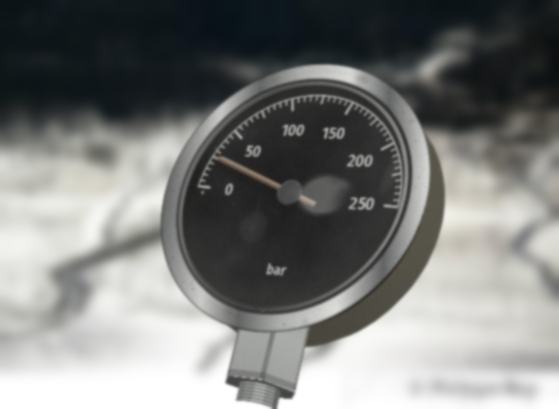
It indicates 25 bar
